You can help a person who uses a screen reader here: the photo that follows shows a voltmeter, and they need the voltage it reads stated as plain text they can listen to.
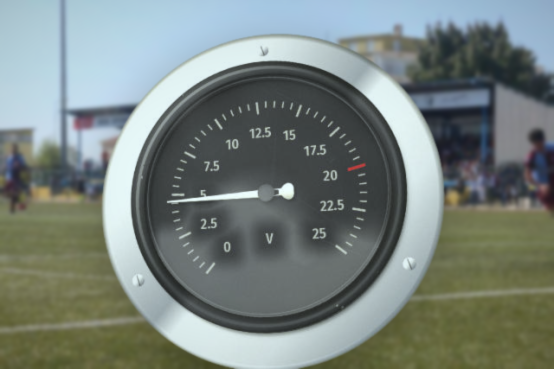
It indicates 4.5 V
